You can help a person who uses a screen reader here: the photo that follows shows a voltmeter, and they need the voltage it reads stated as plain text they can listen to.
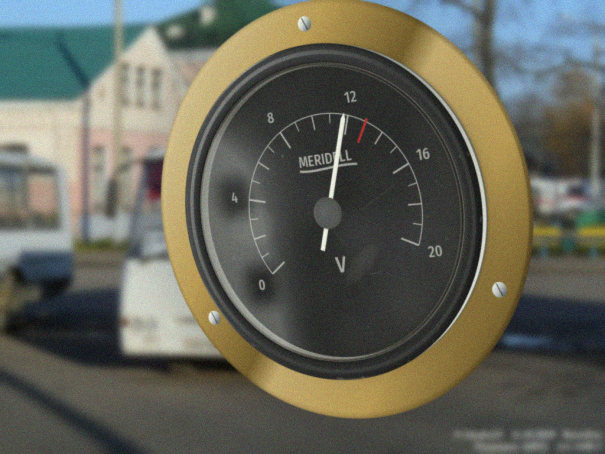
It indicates 12 V
